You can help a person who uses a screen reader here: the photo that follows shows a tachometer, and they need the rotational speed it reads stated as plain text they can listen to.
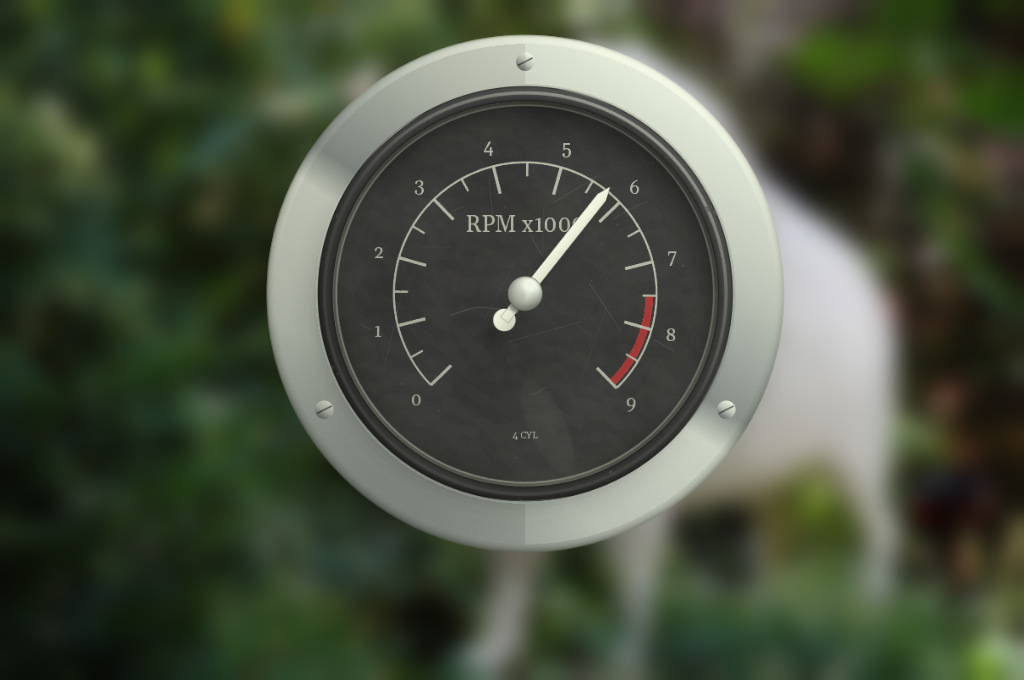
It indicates 5750 rpm
